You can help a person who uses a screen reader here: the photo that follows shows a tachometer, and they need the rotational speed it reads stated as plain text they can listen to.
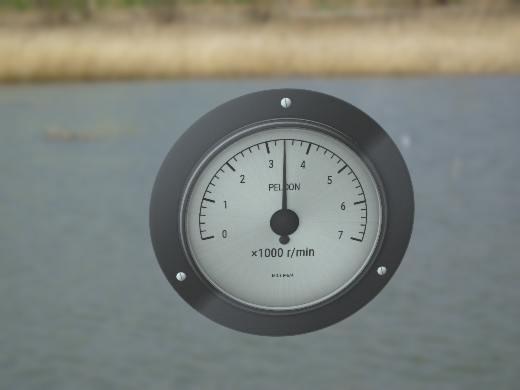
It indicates 3400 rpm
